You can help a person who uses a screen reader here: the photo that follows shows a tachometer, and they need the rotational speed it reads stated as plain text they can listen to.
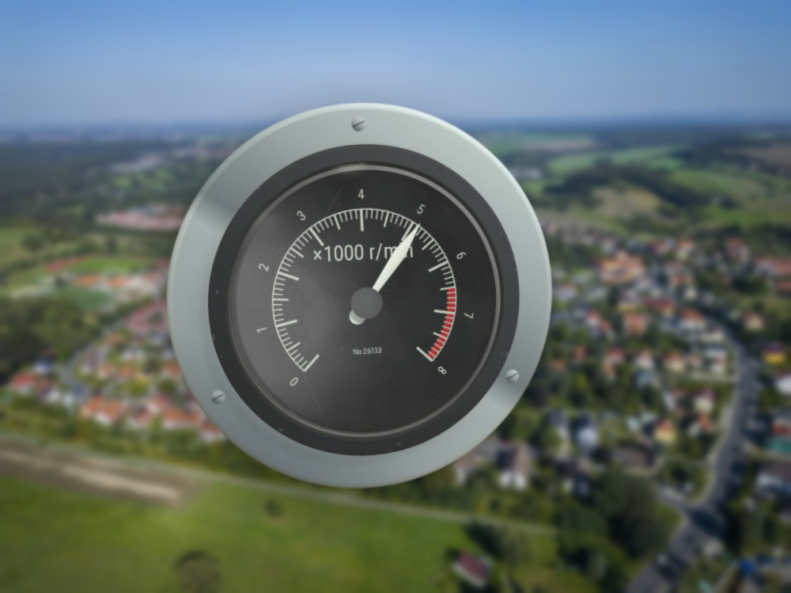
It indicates 5100 rpm
